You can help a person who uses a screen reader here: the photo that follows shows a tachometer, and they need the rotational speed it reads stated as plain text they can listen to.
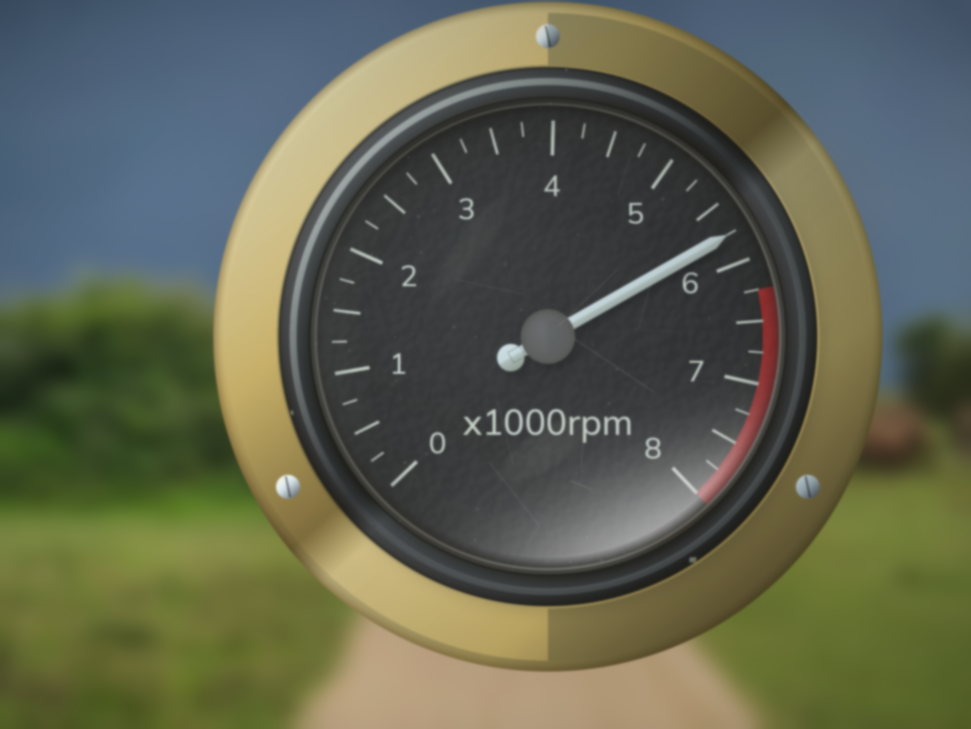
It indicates 5750 rpm
